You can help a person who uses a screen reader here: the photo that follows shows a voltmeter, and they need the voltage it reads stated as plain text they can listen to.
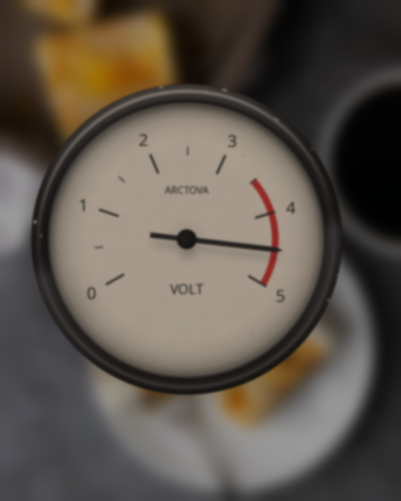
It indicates 4.5 V
